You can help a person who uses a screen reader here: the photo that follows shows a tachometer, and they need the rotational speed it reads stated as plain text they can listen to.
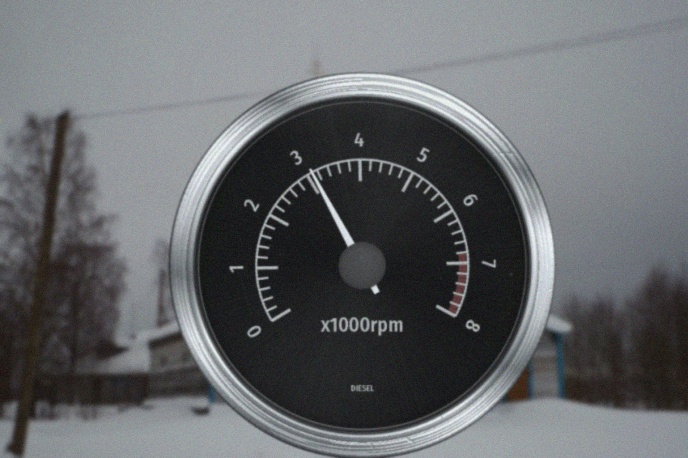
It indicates 3100 rpm
